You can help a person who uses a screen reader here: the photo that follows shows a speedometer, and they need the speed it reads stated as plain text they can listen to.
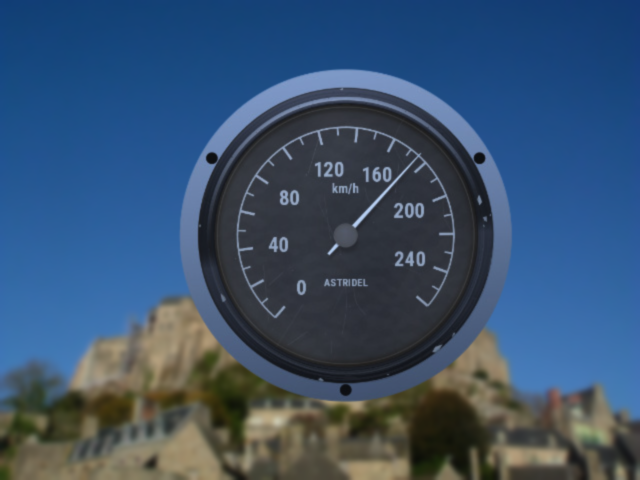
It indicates 175 km/h
